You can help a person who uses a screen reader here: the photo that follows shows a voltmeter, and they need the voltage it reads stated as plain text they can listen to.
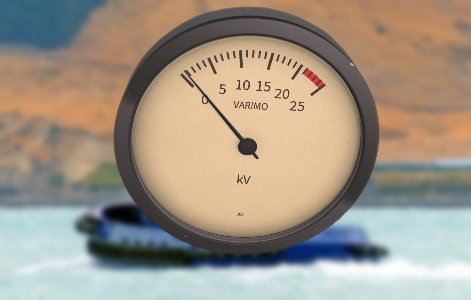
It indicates 1 kV
